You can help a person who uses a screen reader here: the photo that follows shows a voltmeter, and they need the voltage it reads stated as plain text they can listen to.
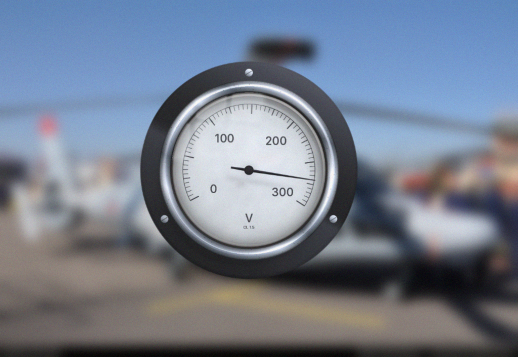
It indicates 270 V
